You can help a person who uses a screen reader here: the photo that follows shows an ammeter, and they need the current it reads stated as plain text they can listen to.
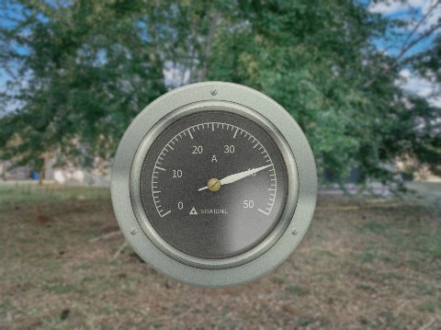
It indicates 40 A
